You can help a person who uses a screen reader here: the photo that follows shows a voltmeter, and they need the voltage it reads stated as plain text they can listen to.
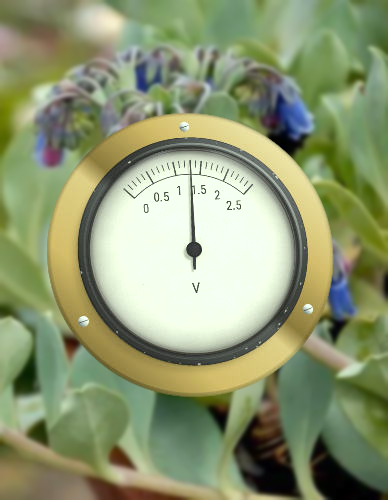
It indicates 1.3 V
